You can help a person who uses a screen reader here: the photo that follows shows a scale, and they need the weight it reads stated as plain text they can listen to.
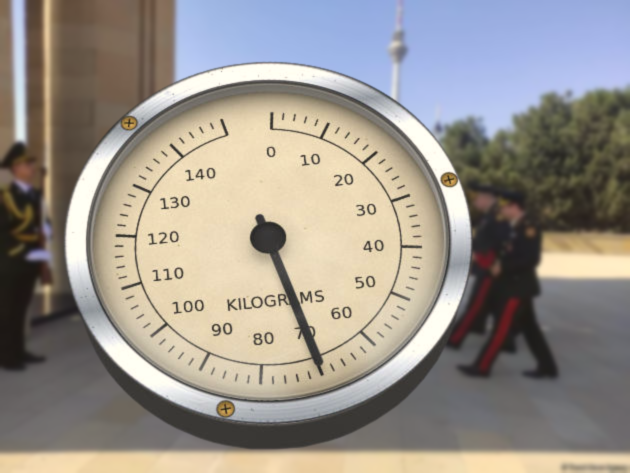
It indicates 70 kg
